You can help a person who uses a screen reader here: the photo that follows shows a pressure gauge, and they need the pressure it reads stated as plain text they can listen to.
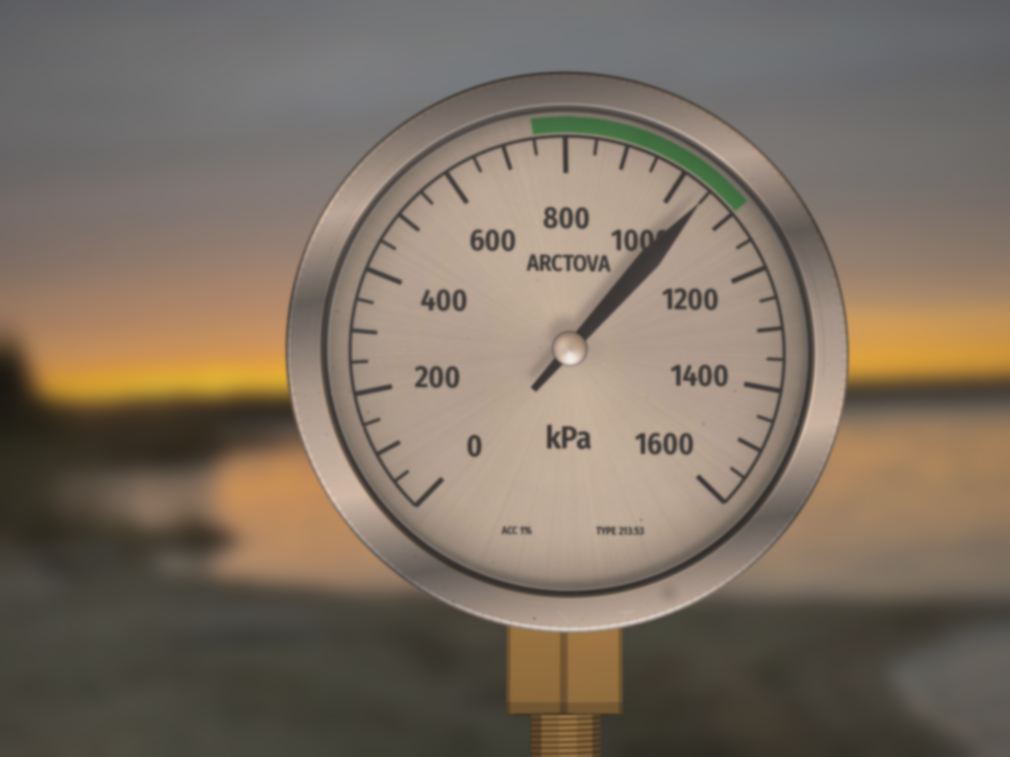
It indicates 1050 kPa
